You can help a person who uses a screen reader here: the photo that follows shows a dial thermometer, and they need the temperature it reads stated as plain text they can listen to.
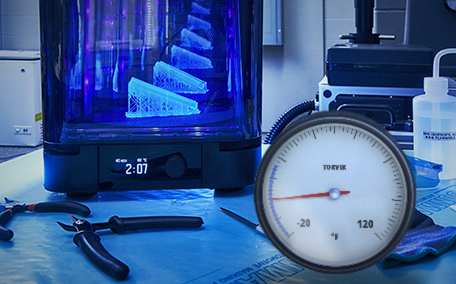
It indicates 0 °F
